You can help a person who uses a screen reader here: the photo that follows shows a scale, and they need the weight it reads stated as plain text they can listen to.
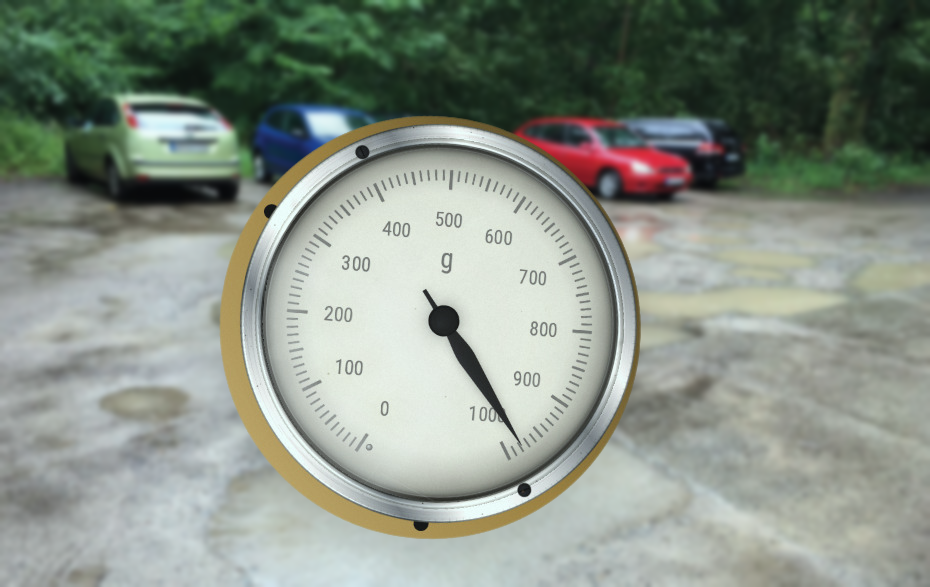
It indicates 980 g
